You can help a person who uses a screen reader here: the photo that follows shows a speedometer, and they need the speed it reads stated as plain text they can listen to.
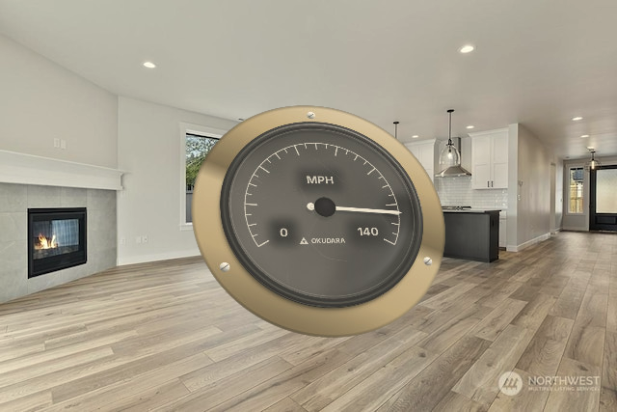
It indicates 125 mph
